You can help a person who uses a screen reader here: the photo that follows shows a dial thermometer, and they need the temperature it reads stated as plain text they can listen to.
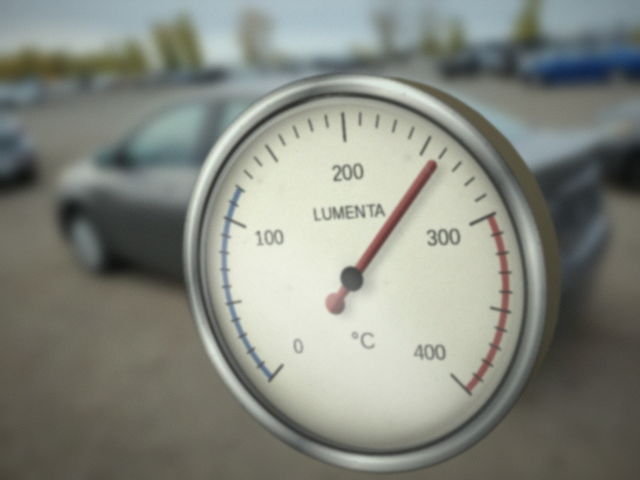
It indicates 260 °C
